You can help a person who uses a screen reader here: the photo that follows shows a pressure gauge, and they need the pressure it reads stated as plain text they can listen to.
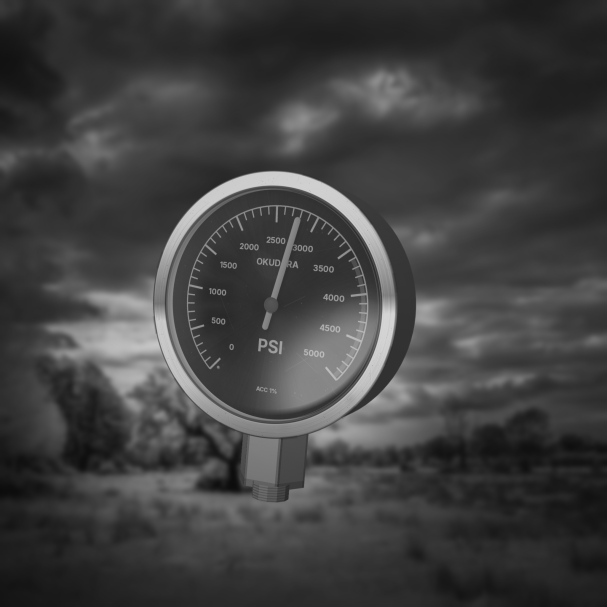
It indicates 2800 psi
